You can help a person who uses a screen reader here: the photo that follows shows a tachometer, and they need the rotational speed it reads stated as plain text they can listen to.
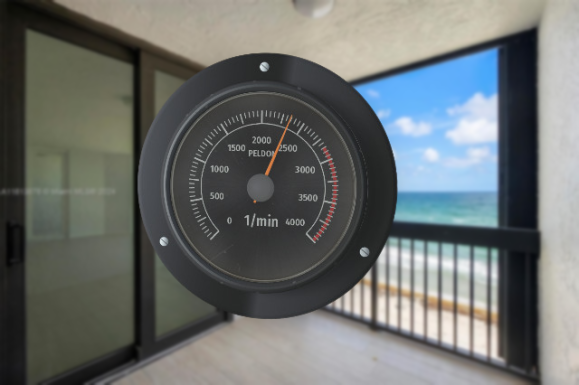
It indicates 2350 rpm
